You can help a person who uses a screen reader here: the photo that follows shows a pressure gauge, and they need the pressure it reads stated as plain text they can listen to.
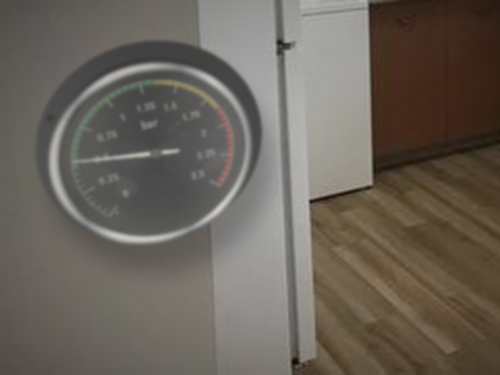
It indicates 0.5 bar
